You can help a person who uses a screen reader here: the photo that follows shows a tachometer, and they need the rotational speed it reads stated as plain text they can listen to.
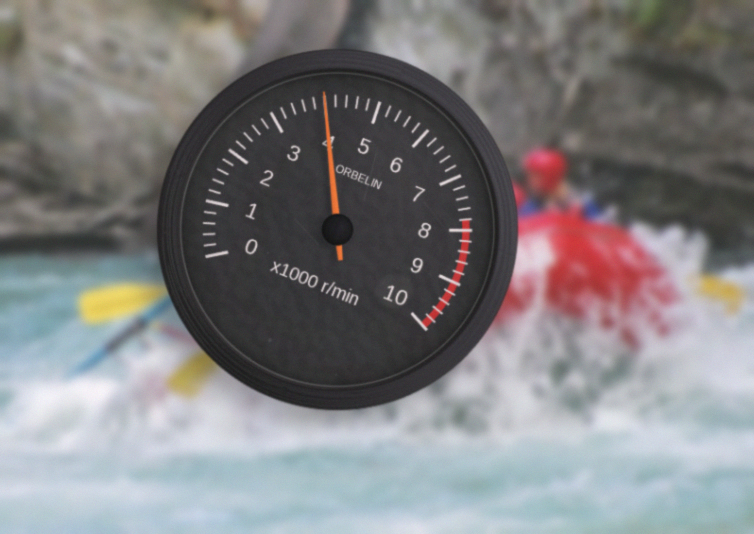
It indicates 4000 rpm
